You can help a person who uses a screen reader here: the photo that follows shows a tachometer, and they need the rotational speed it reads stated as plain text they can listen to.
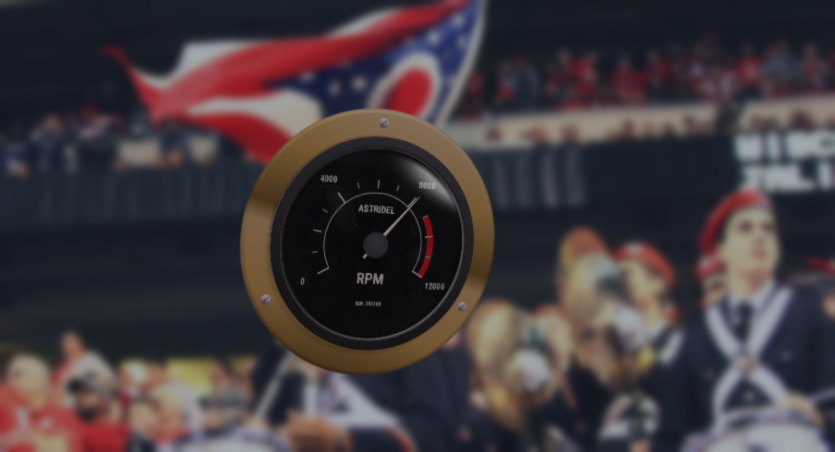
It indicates 8000 rpm
